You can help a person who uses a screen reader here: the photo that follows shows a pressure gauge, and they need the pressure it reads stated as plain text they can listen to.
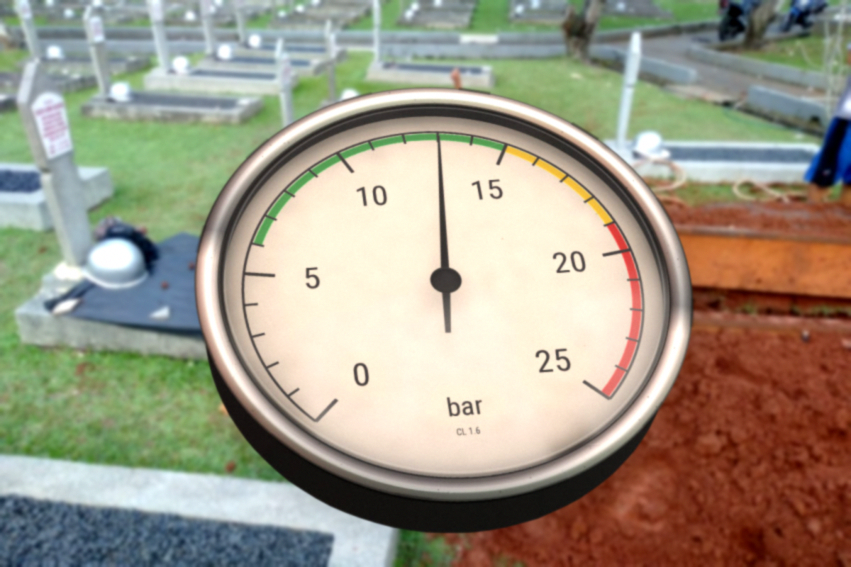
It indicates 13 bar
